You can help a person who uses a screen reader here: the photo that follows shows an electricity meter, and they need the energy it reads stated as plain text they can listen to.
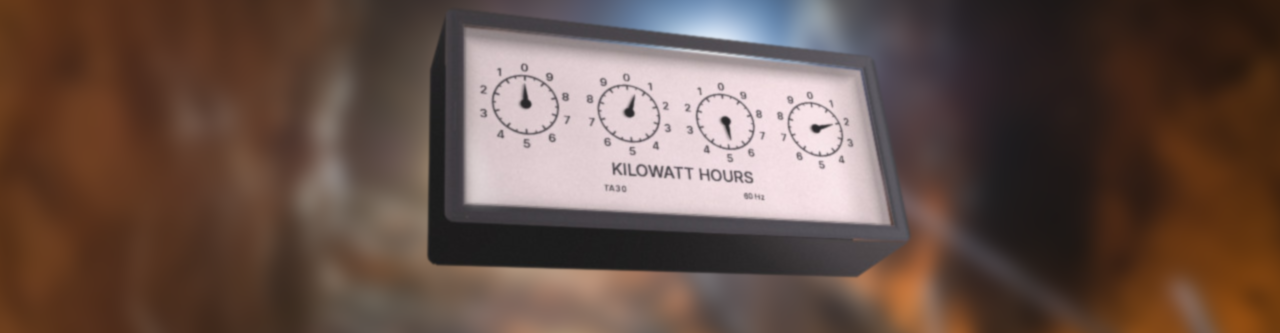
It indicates 52 kWh
